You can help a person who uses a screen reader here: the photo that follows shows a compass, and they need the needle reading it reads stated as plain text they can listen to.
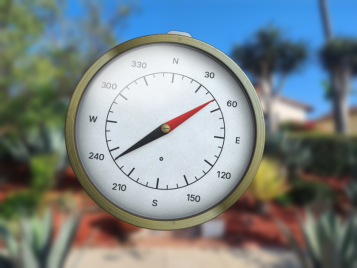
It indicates 50 °
